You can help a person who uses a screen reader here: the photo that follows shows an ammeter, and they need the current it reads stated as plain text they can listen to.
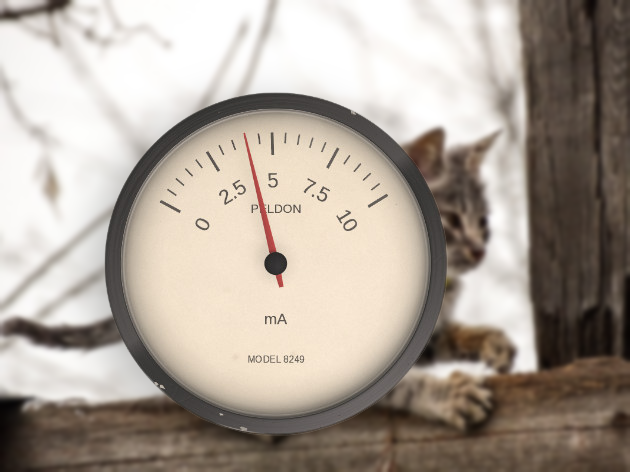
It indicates 4 mA
